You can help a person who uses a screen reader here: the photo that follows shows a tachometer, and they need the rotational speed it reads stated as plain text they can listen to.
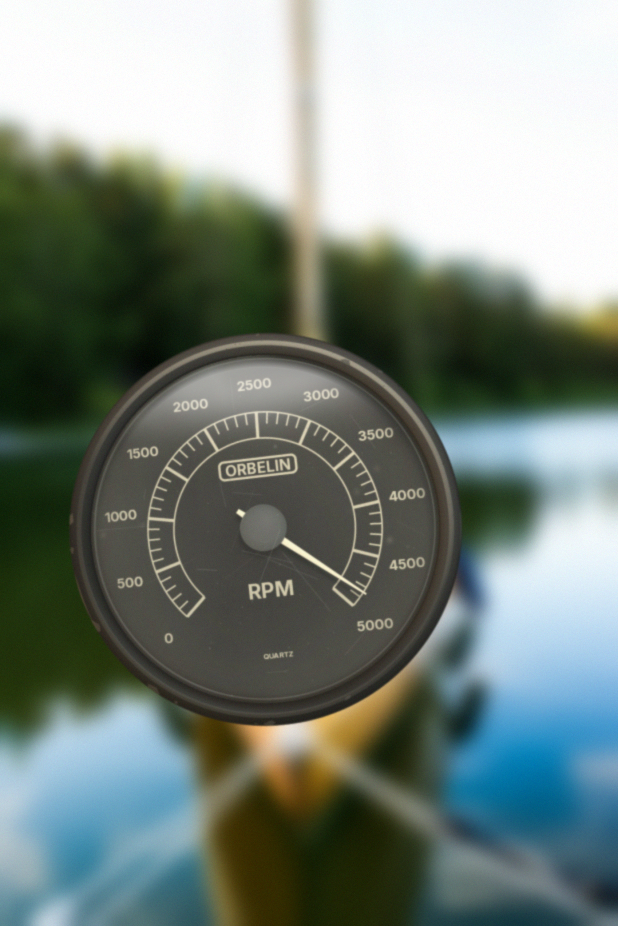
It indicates 4850 rpm
